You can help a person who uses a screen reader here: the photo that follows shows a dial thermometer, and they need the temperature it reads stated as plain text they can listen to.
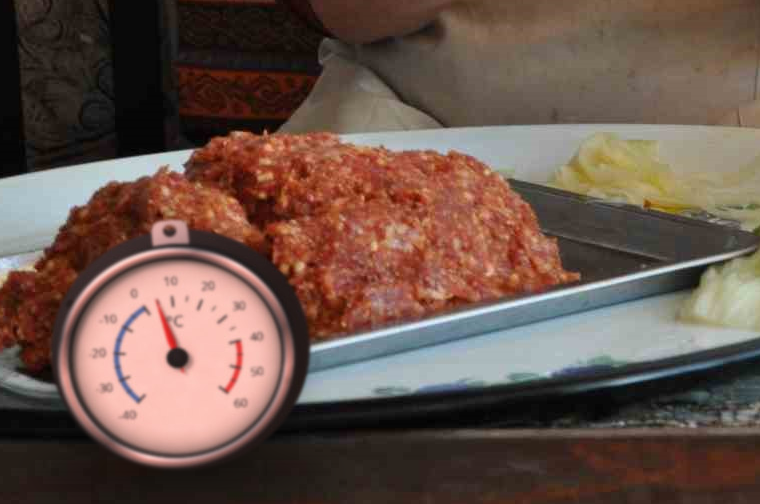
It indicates 5 °C
